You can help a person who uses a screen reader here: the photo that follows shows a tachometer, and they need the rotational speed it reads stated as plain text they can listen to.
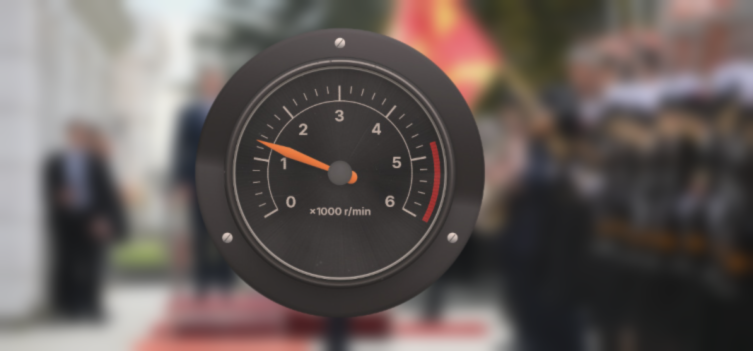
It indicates 1300 rpm
